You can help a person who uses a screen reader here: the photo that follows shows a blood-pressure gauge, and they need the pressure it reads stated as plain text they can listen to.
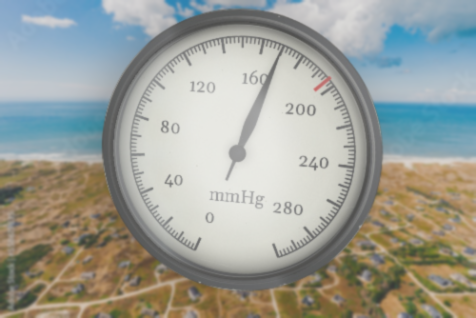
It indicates 170 mmHg
